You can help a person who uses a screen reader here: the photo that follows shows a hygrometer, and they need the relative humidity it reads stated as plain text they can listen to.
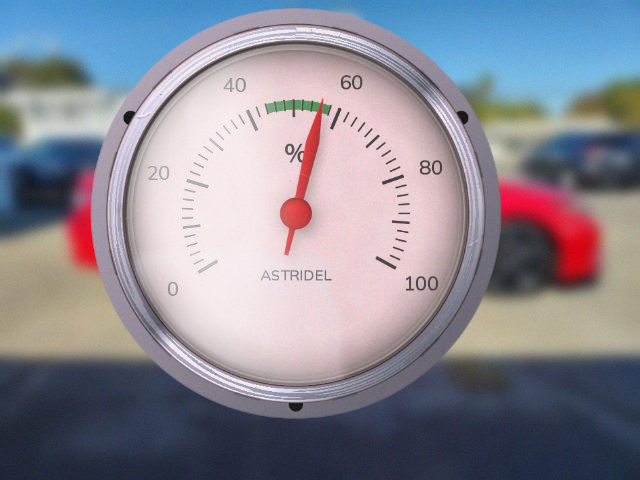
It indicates 56 %
